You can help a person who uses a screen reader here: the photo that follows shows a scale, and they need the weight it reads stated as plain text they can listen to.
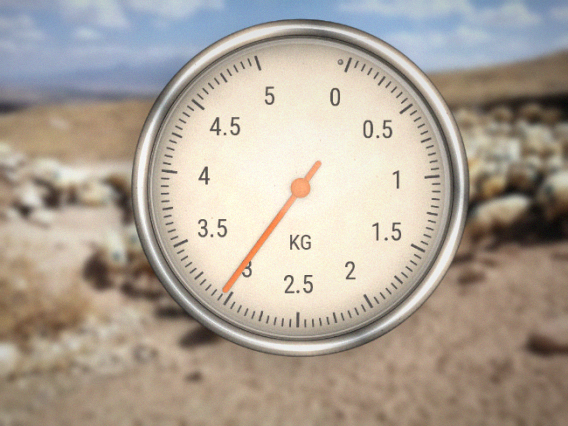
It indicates 3.05 kg
